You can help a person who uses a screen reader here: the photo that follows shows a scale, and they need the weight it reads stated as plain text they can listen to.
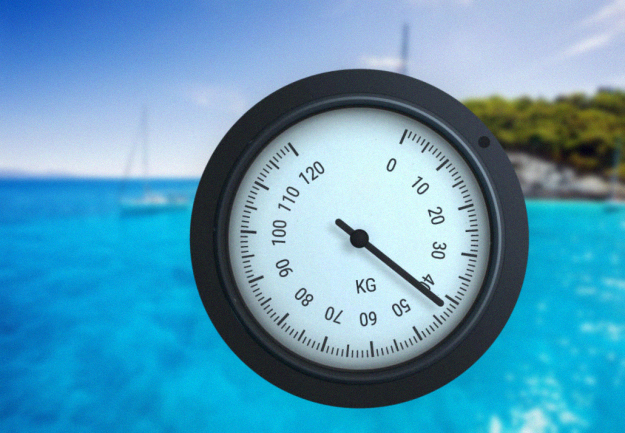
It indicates 42 kg
